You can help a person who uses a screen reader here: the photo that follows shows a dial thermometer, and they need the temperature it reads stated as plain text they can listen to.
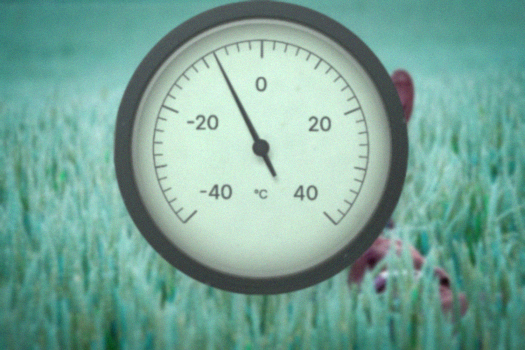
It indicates -8 °C
